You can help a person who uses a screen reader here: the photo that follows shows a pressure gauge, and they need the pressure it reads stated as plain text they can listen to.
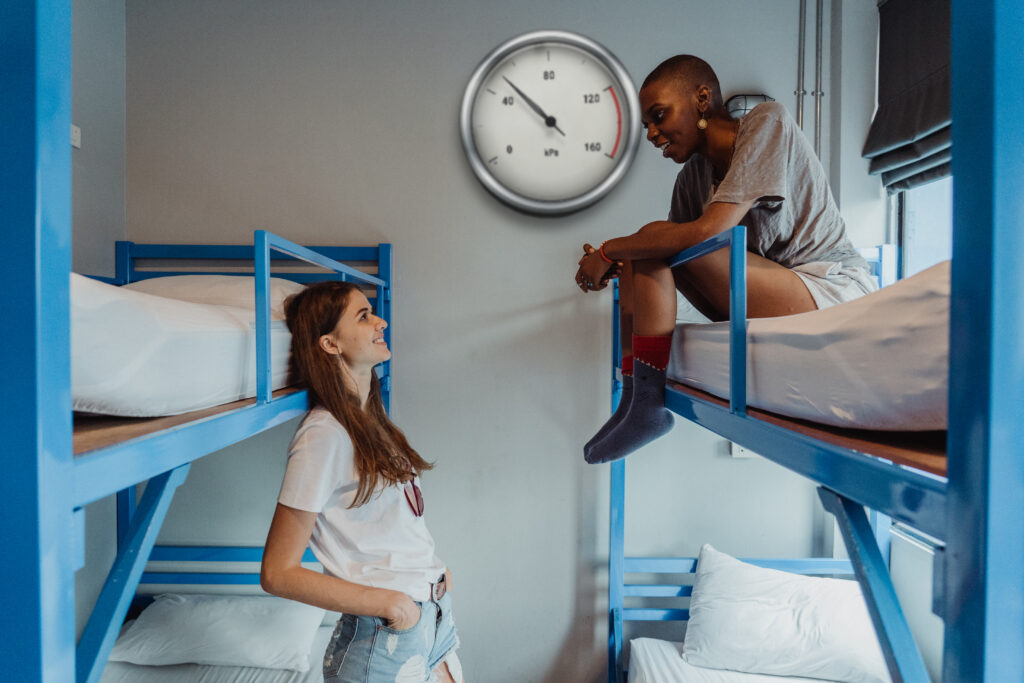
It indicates 50 kPa
